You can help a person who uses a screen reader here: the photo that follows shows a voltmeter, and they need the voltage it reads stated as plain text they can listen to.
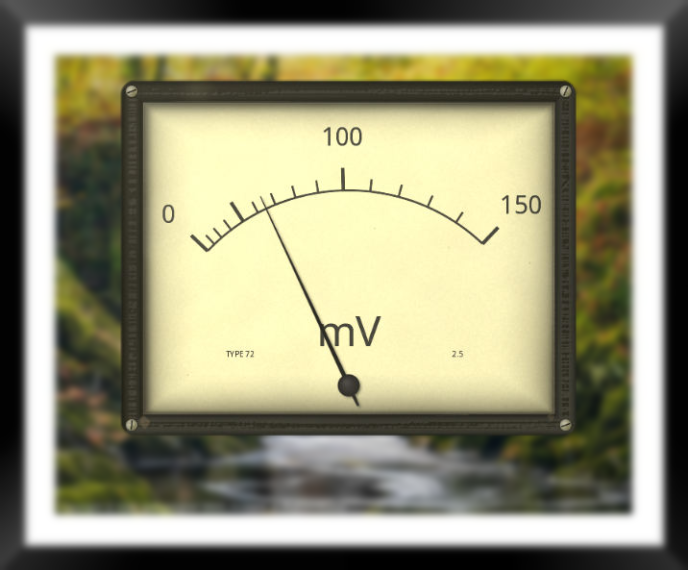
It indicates 65 mV
